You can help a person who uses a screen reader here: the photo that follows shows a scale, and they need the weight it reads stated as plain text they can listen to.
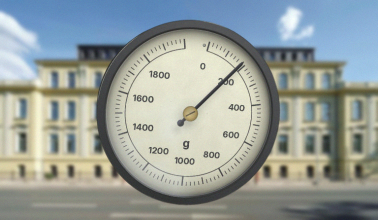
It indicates 180 g
